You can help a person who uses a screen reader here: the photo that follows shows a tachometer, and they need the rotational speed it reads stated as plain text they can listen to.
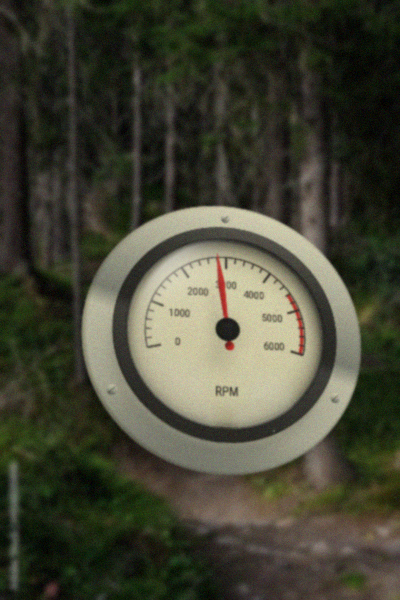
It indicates 2800 rpm
